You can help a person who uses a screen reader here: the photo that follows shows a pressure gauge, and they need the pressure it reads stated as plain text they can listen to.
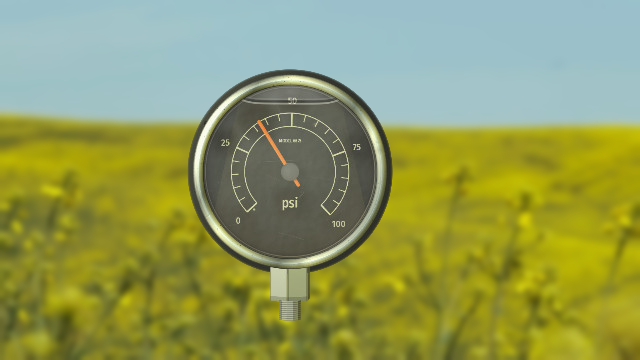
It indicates 37.5 psi
